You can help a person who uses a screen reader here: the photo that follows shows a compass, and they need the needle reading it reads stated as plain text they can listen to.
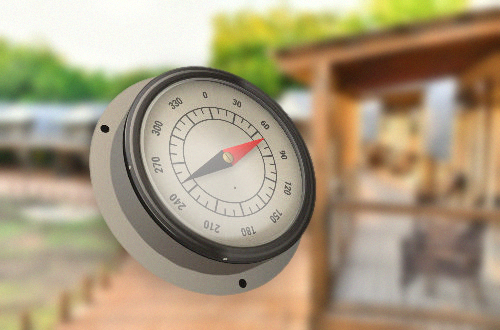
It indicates 70 °
